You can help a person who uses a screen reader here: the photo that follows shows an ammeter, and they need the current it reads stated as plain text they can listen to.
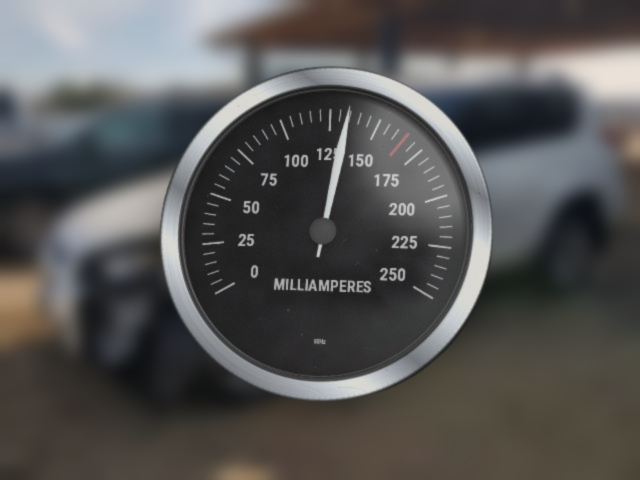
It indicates 135 mA
